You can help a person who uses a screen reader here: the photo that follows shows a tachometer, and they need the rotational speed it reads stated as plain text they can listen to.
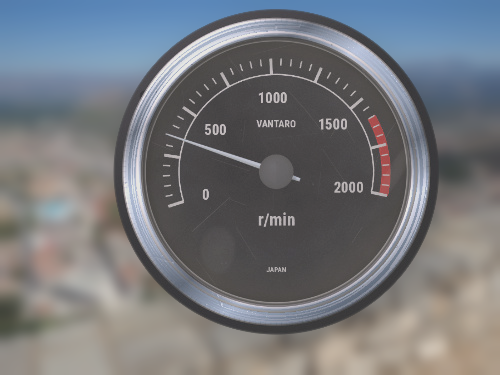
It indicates 350 rpm
